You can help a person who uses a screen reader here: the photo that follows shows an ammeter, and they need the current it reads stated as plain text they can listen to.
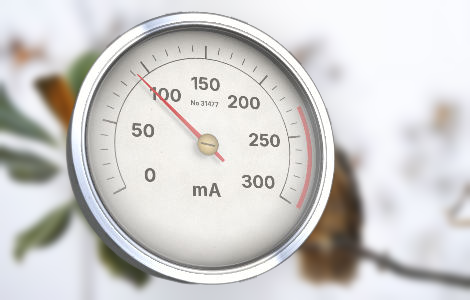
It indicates 90 mA
